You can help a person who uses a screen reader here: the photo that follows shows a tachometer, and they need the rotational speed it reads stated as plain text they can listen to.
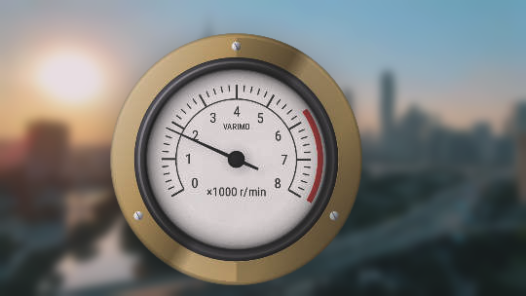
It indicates 1800 rpm
